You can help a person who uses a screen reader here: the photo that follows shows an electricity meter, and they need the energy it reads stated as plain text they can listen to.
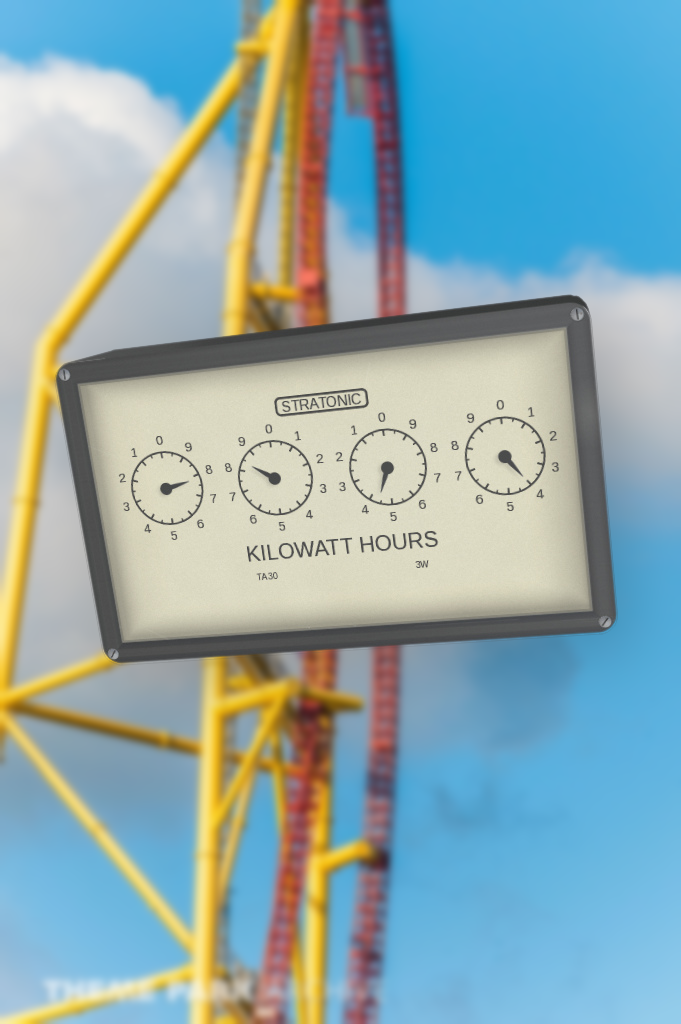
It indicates 7844 kWh
